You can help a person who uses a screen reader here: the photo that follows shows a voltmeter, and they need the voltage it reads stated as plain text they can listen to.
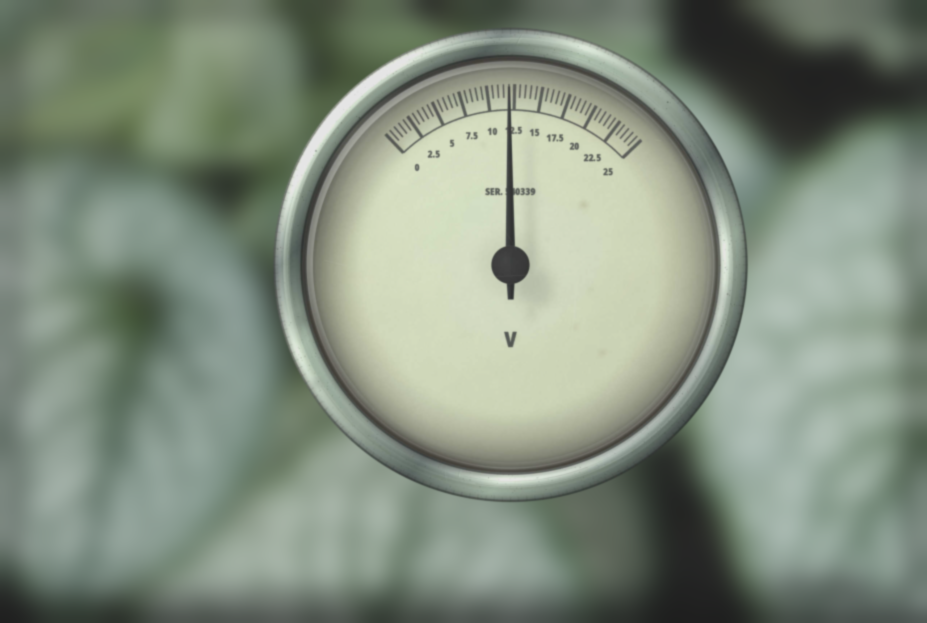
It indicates 12 V
